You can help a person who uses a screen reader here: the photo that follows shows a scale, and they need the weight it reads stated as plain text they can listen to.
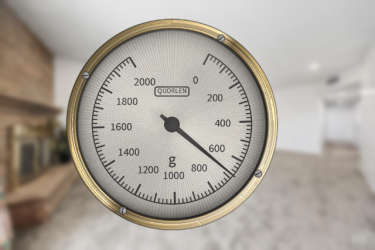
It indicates 680 g
